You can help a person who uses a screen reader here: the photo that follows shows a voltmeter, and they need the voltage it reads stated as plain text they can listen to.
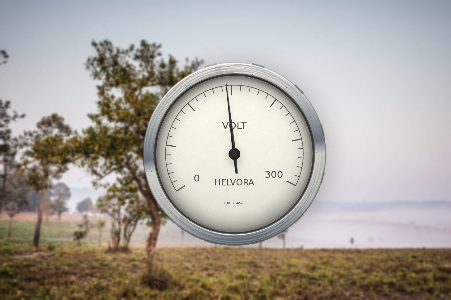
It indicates 145 V
